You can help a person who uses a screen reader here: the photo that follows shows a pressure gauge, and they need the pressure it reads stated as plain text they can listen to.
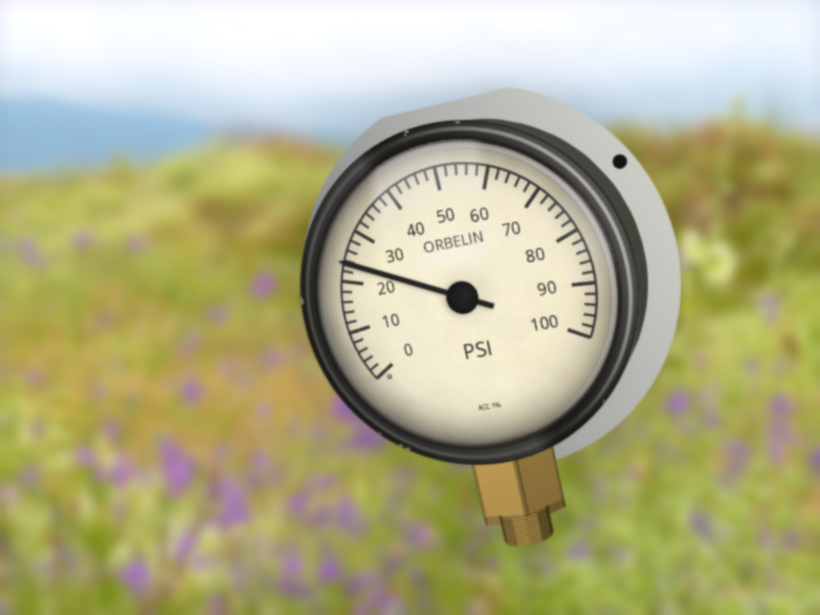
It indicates 24 psi
